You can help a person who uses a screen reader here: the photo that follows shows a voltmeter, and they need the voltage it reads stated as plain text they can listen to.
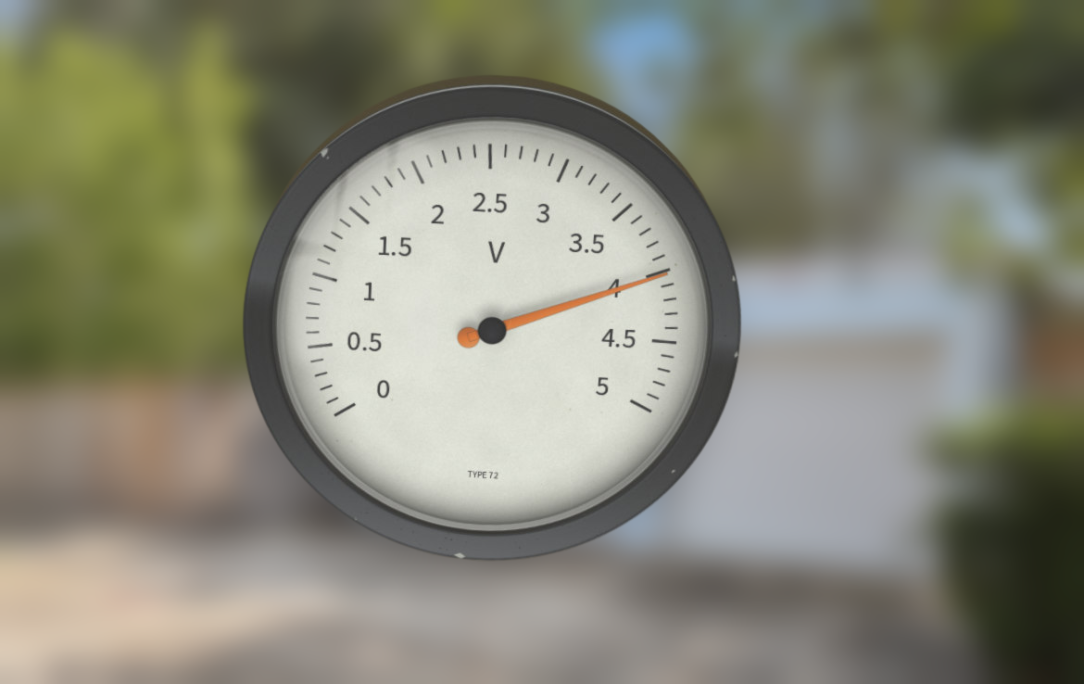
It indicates 4 V
